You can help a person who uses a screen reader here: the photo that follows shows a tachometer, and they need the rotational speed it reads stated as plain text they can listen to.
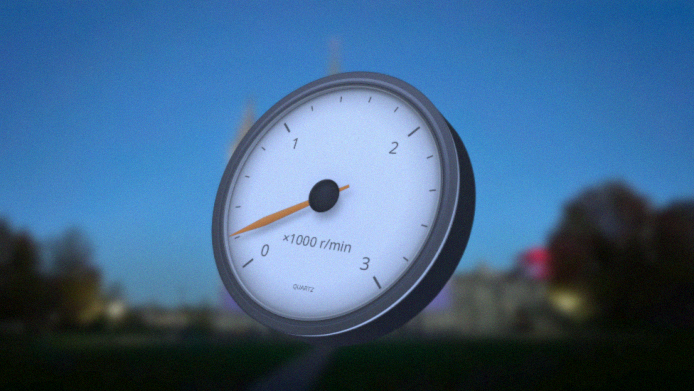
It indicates 200 rpm
